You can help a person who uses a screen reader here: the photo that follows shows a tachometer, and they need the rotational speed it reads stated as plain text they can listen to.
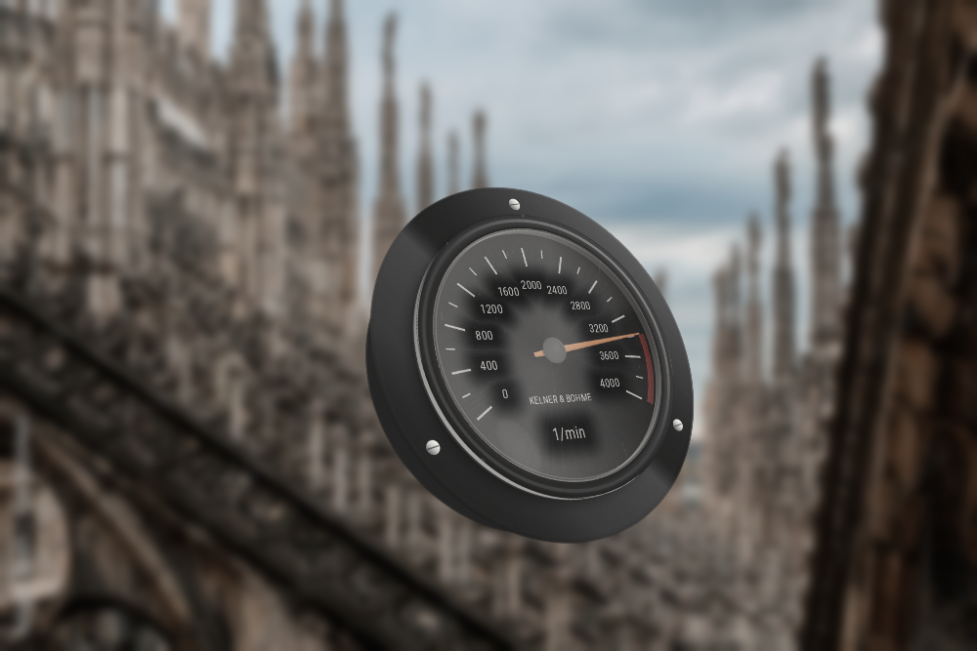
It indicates 3400 rpm
